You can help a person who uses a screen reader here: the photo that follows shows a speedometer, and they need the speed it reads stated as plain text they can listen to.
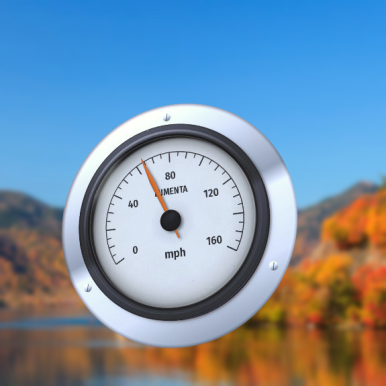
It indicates 65 mph
